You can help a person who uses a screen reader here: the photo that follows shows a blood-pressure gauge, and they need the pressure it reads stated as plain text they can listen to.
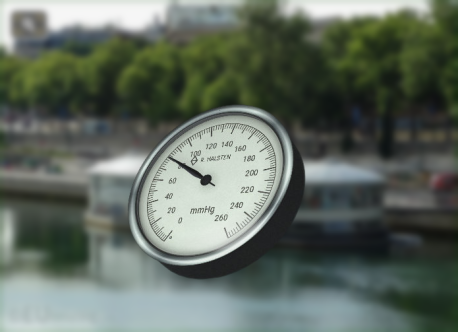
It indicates 80 mmHg
